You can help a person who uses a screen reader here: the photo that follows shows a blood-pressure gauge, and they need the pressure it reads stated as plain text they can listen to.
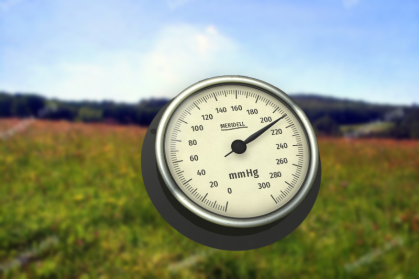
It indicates 210 mmHg
